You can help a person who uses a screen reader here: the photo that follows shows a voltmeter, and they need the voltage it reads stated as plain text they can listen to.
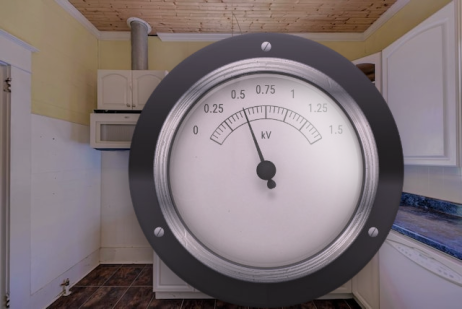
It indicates 0.5 kV
